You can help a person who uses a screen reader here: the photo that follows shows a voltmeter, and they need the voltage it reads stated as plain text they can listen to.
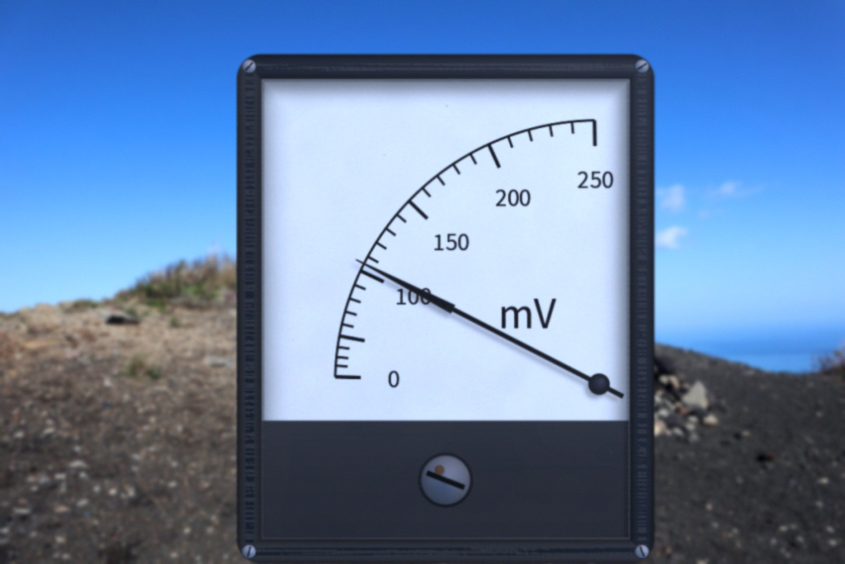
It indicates 105 mV
